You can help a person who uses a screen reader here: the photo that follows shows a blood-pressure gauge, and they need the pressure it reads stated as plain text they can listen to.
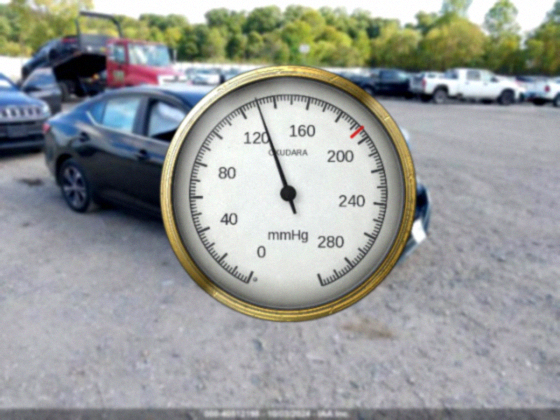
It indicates 130 mmHg
